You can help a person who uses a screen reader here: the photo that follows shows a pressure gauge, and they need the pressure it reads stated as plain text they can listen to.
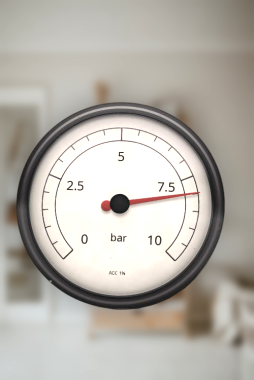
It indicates 8 bar
